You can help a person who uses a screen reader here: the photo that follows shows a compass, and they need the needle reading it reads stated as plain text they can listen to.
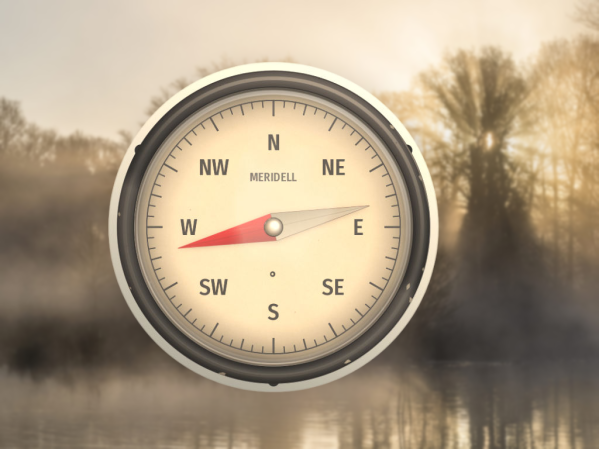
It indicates 257.5 °
